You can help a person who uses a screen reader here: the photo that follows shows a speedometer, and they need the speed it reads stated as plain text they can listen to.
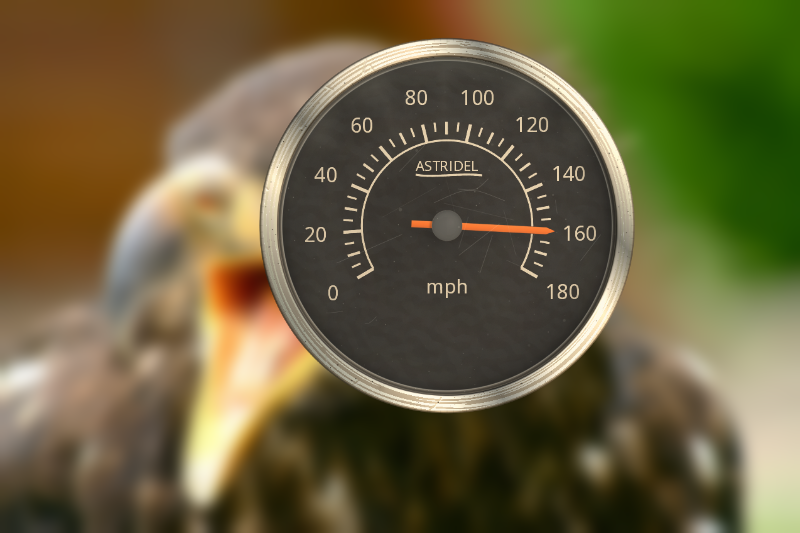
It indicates 160 mph
